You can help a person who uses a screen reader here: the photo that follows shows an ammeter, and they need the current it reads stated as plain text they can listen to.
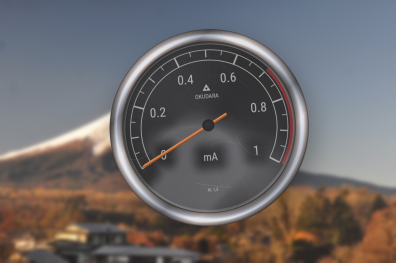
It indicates 0 mA
